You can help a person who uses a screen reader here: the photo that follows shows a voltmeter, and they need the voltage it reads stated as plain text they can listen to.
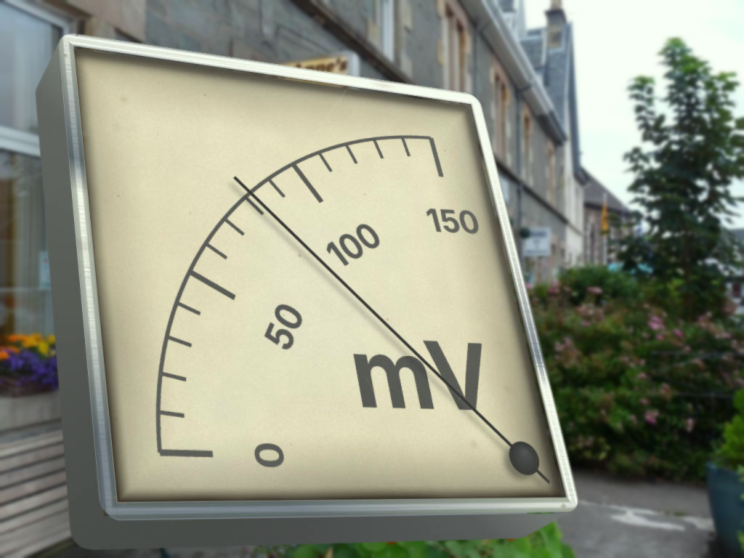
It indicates 80 mV
